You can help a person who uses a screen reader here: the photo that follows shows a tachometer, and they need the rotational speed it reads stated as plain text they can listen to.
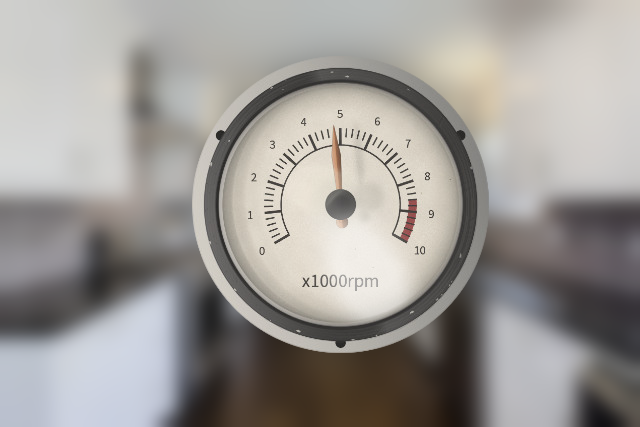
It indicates 4800 rpm
